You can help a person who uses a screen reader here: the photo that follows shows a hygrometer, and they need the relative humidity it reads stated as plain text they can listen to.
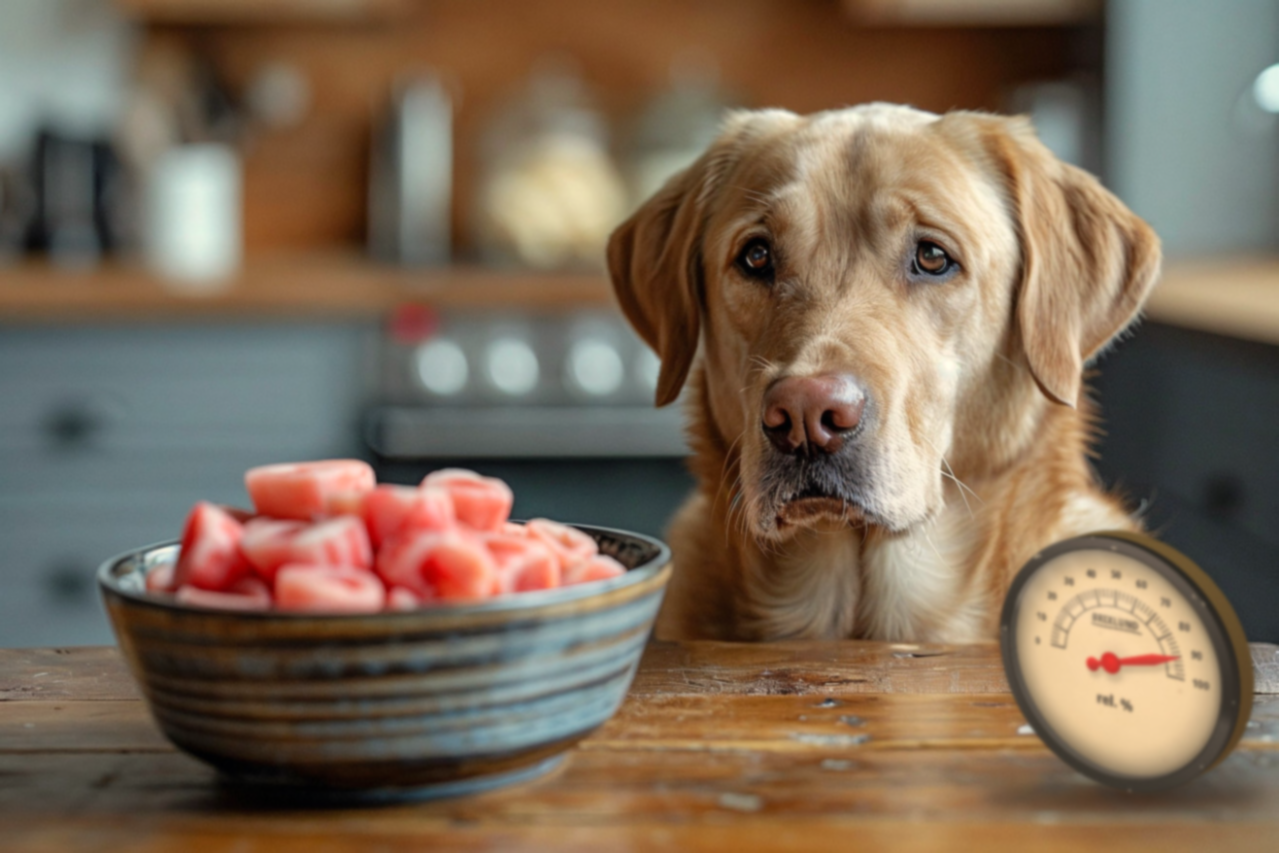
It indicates 90 %
